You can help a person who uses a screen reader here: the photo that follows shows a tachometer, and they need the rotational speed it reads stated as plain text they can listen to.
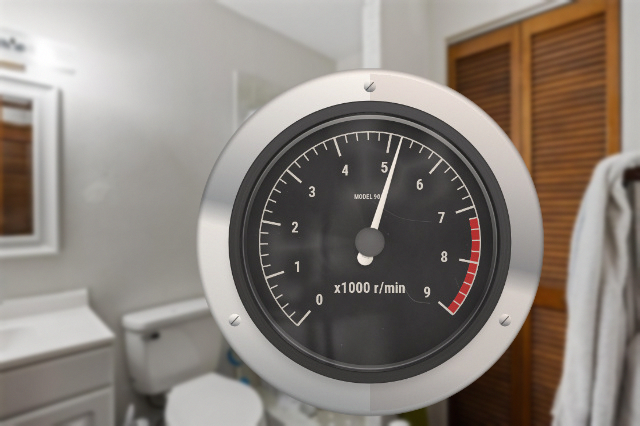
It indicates 5200 rpm
